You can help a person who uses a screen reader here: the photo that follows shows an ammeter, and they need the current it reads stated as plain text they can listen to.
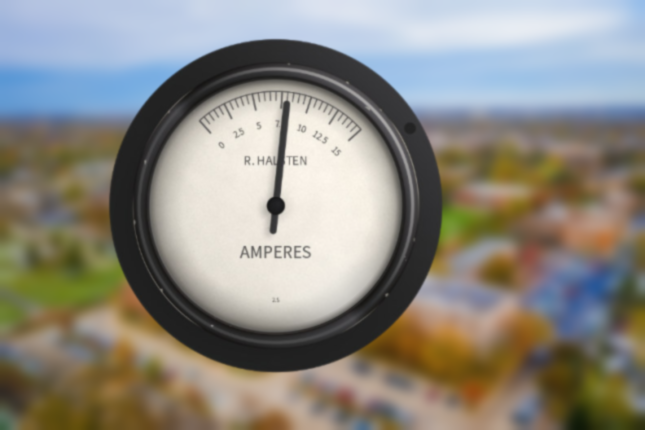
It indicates 8 A
